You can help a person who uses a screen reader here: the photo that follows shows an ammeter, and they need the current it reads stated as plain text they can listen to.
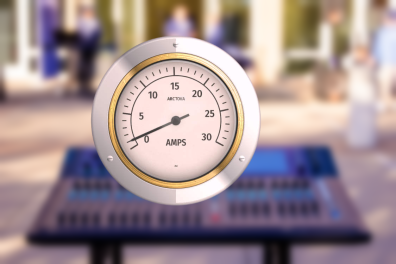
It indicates 1 A
